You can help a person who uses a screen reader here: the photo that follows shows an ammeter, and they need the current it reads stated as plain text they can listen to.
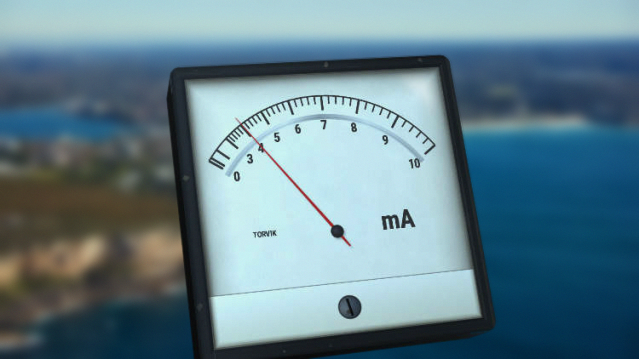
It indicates 4 mA
